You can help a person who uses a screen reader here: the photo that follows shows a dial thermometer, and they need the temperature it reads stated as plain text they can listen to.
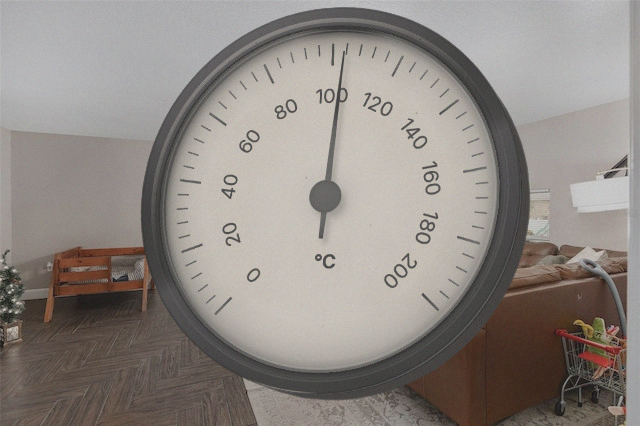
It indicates 104 °C
